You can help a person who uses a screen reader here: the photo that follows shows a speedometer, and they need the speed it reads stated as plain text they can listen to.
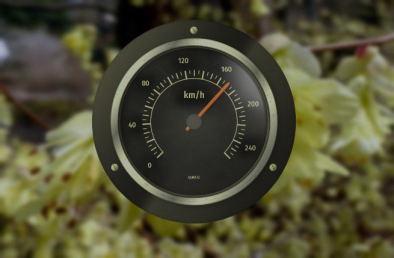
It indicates 170 km/h
